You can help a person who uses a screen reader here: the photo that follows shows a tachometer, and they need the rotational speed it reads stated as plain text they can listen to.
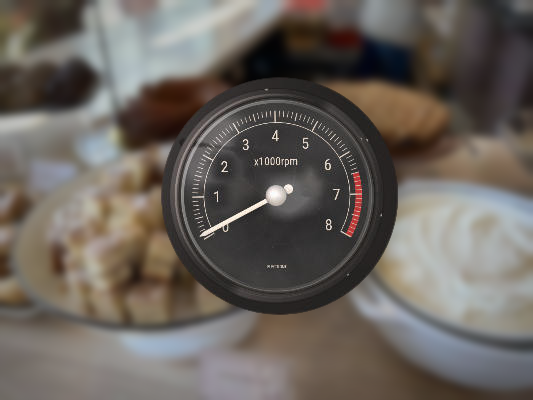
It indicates 100 rpm
